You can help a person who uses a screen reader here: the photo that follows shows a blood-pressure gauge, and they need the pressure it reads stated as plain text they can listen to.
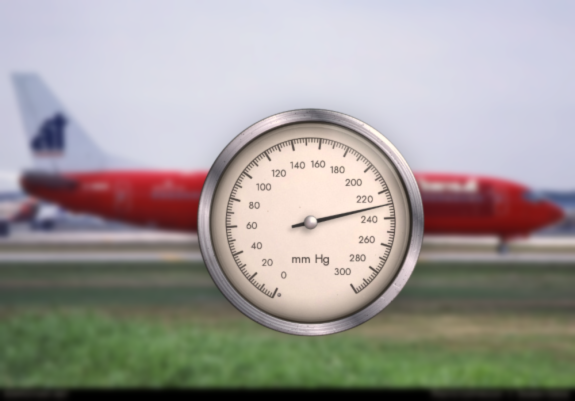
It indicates 230 mmHg
